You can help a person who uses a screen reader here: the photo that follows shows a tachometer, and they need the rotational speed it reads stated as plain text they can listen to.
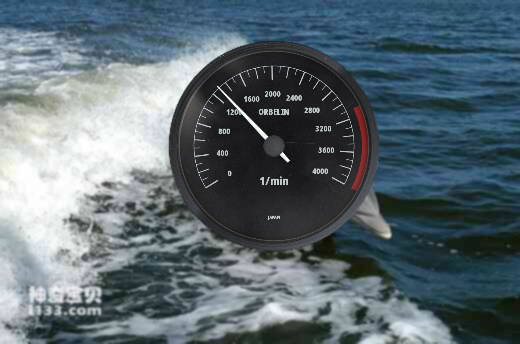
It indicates 1300 rpm
